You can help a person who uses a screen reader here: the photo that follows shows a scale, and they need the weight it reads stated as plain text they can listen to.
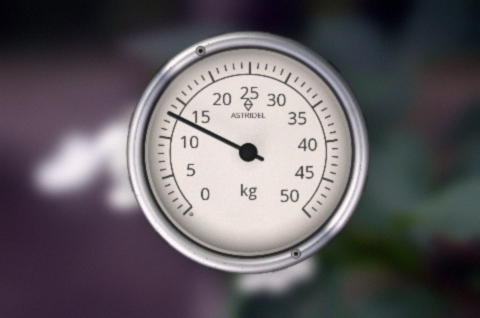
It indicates 13 kg
